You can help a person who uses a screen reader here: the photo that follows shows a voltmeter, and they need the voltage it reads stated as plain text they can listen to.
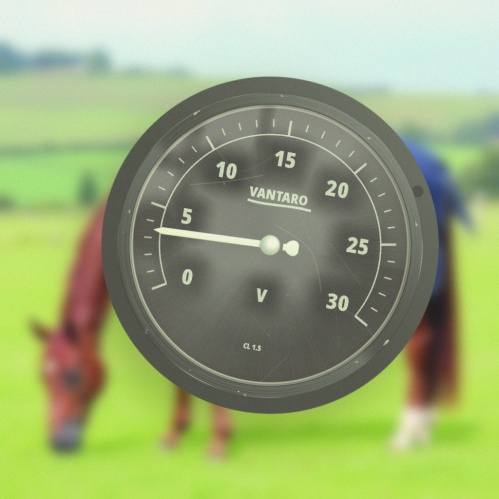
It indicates 3.5 V
